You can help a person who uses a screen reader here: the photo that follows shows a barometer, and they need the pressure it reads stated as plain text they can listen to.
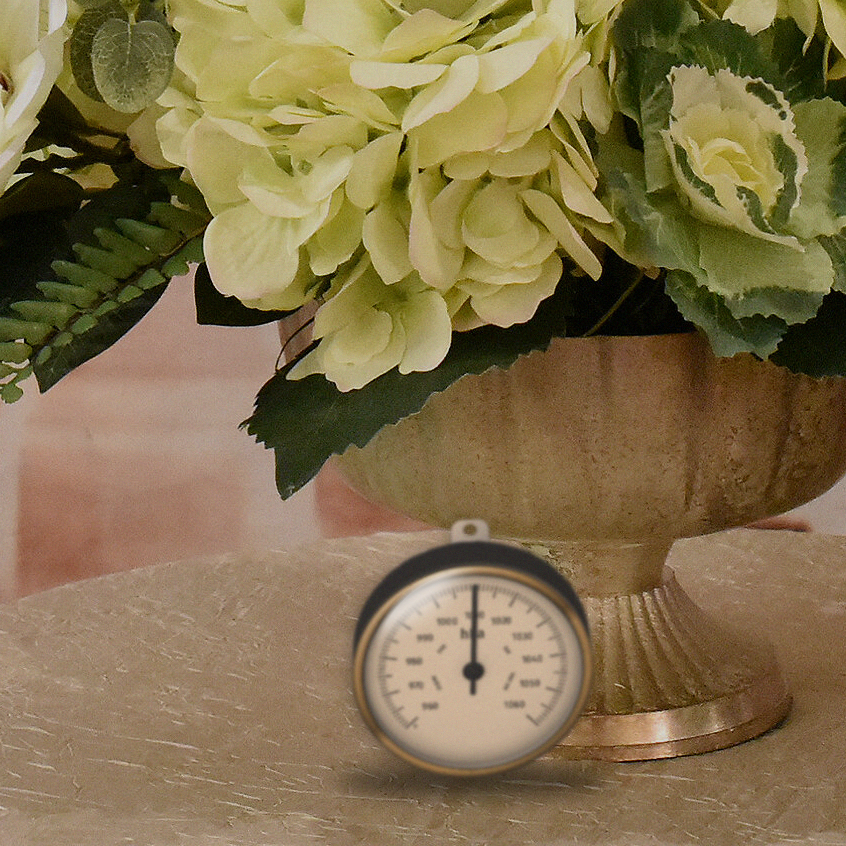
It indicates 1010 hPa
